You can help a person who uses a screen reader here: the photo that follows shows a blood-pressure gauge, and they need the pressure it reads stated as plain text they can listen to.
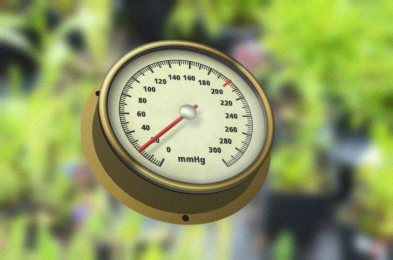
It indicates 20 mmHg
